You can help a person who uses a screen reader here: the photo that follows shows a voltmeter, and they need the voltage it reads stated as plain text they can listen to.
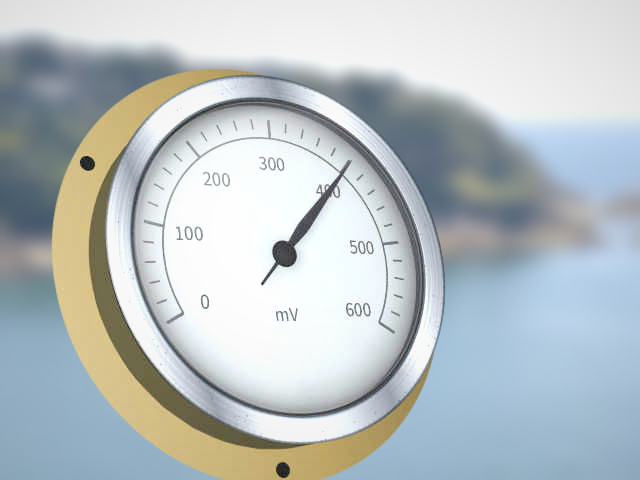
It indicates 400 mV
